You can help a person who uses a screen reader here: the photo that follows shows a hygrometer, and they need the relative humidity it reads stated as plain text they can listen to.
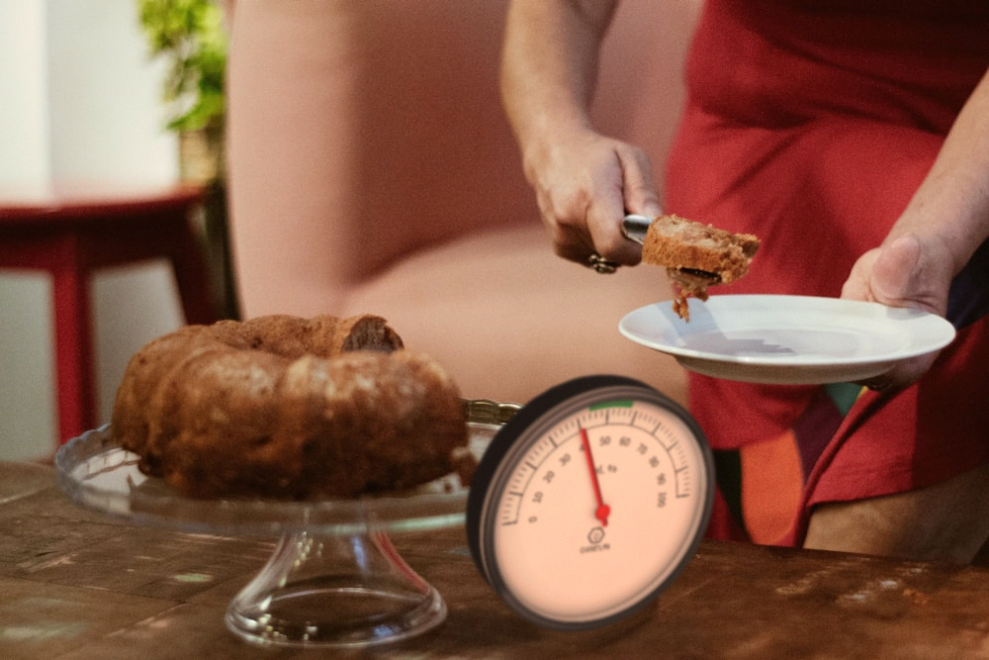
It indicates 40 %
